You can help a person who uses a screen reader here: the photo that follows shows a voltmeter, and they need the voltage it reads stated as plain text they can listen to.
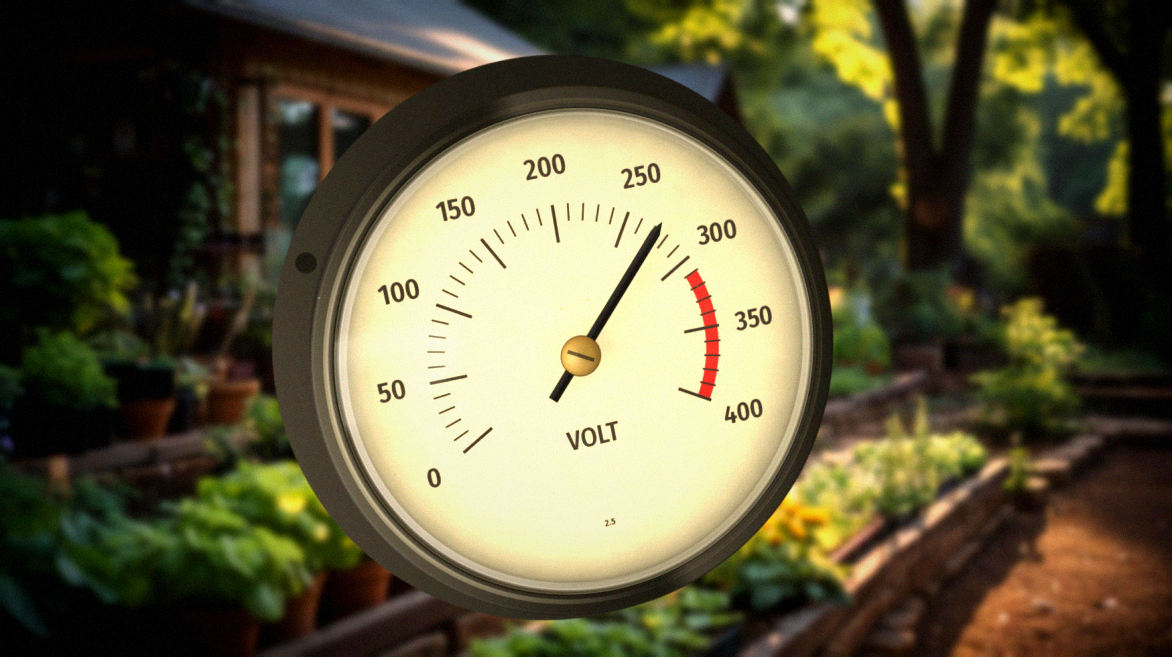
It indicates 270 V
